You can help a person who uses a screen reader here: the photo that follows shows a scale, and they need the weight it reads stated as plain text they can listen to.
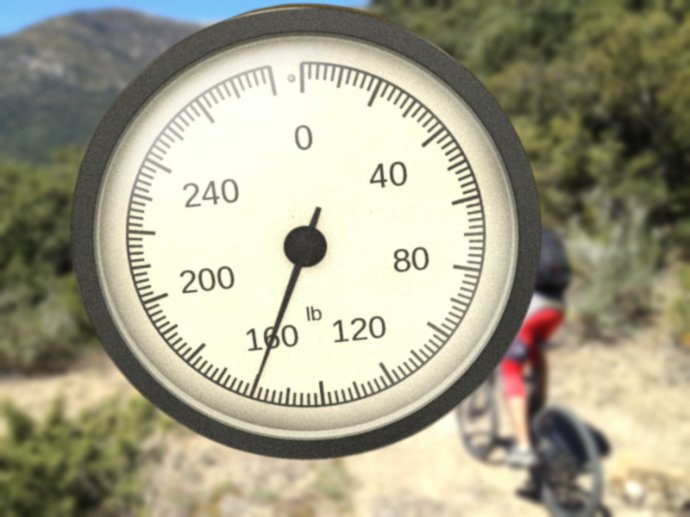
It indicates 160 lb
